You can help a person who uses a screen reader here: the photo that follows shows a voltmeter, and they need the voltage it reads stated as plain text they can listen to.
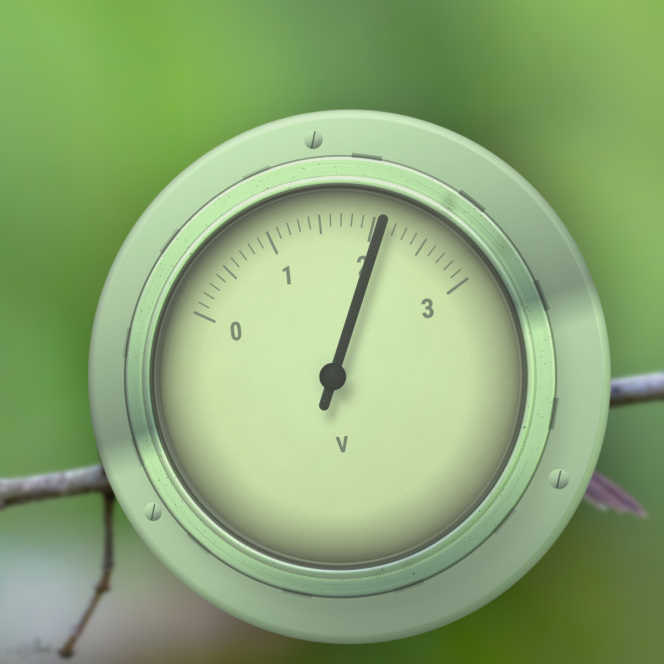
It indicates 2.1 V
